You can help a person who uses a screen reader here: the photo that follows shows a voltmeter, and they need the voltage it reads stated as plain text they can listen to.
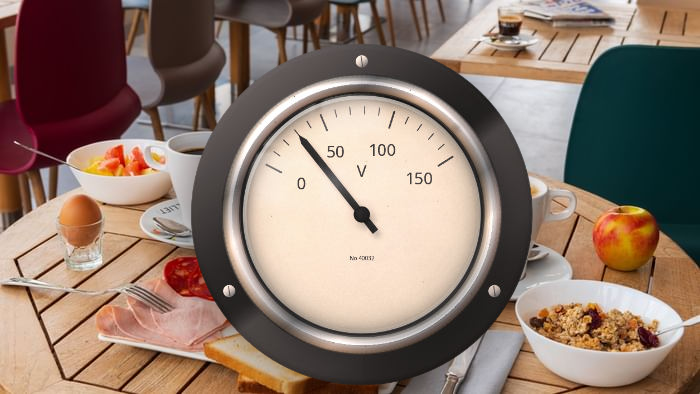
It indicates 30 V
